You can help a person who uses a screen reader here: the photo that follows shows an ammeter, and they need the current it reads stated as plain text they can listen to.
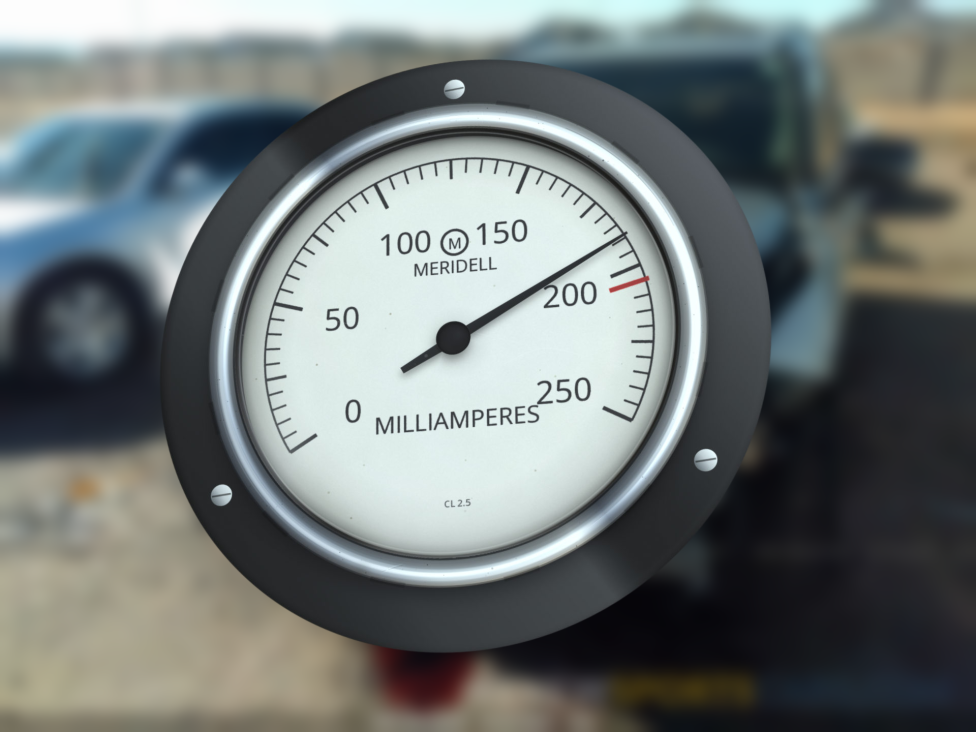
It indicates 190 mA
